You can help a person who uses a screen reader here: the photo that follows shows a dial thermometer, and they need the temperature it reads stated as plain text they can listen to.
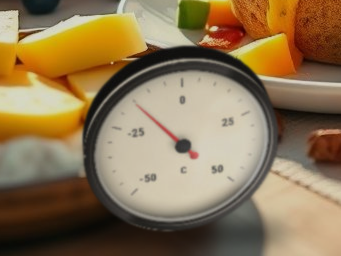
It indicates -15 °C
